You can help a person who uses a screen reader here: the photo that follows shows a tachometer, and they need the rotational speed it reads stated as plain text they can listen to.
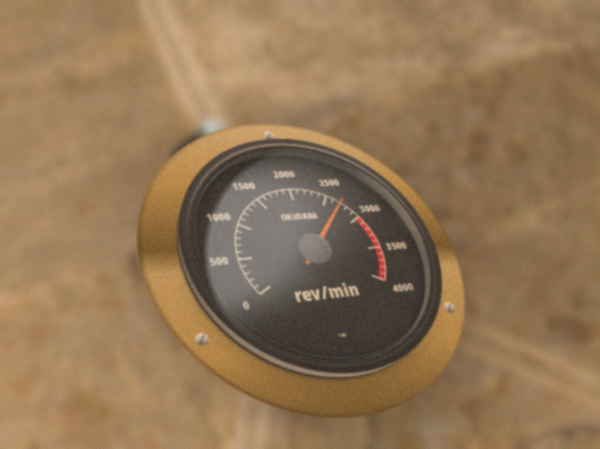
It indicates 2700 rpm
